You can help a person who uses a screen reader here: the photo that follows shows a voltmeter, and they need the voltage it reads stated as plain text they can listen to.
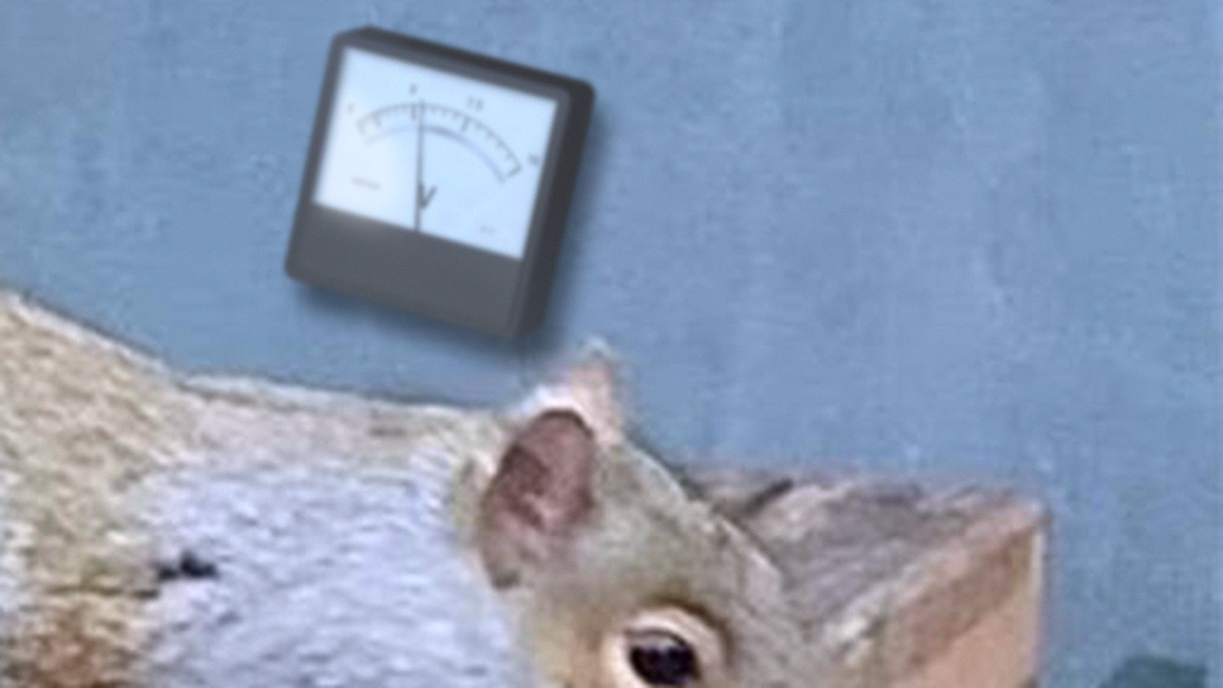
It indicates 5.5 V
